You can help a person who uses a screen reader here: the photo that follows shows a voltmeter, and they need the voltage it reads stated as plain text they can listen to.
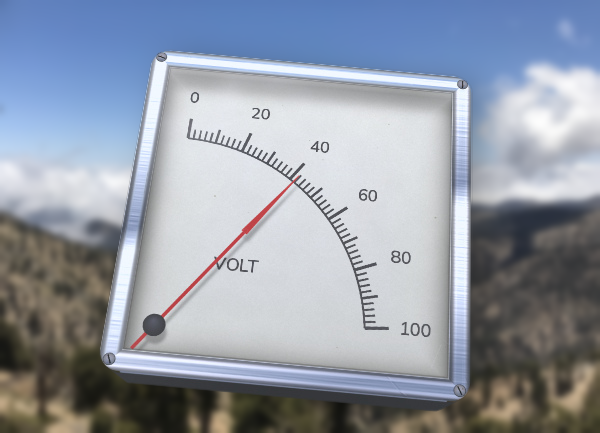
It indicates 42 V
